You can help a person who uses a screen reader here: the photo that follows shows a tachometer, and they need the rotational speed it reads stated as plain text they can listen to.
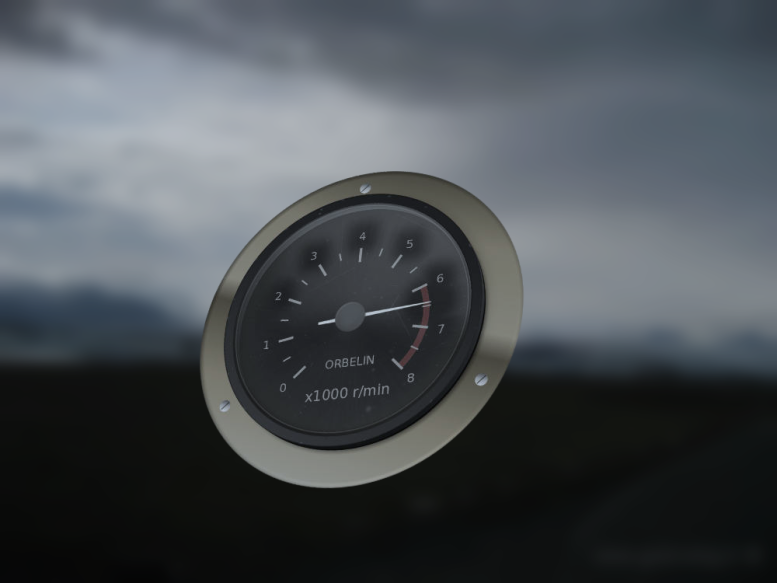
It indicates 6500 rpm
